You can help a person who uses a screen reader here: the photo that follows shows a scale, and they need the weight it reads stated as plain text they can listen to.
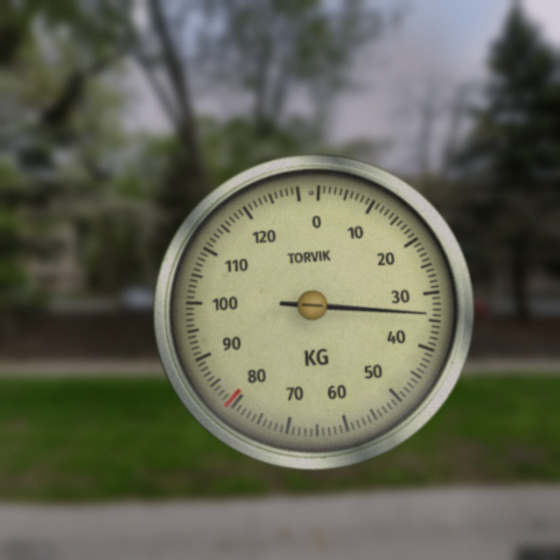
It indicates 34 kg
